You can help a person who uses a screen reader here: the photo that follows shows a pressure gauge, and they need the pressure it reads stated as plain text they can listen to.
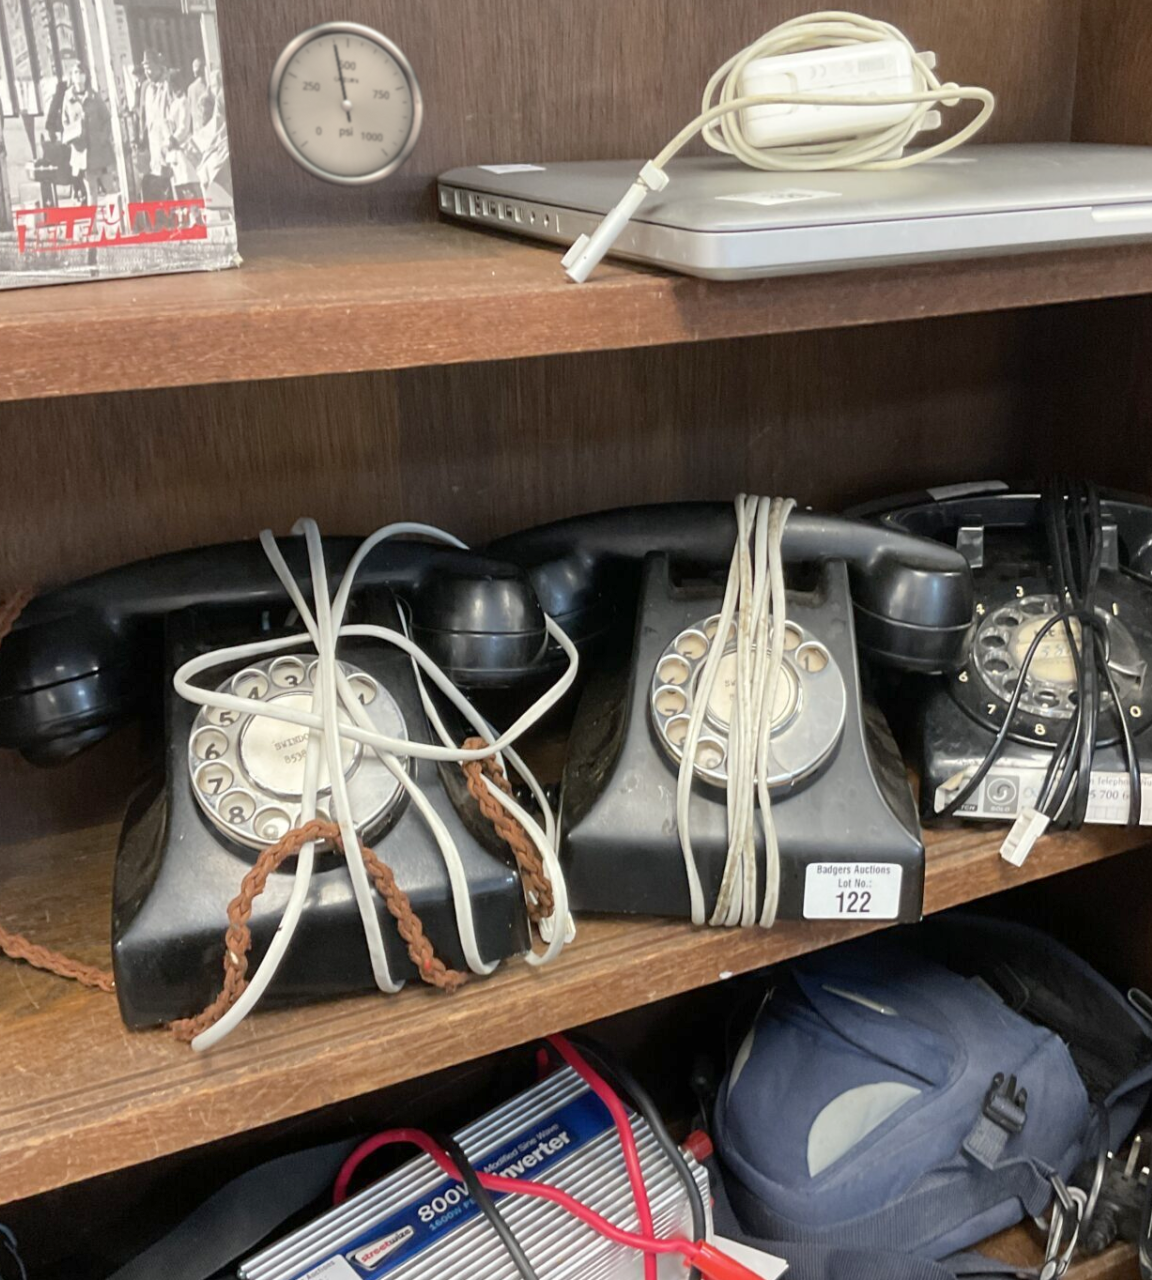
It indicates 450 psi
